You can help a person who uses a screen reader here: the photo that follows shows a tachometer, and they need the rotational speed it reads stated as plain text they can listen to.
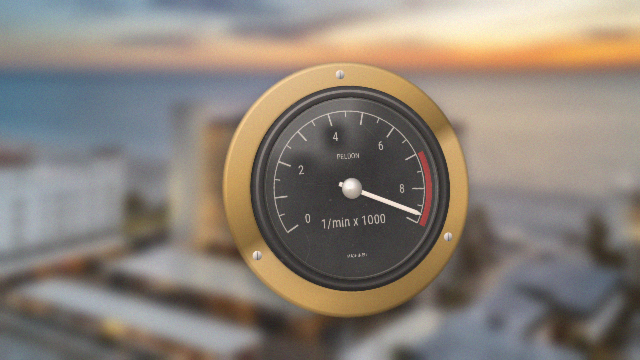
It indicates 8750 rpm
